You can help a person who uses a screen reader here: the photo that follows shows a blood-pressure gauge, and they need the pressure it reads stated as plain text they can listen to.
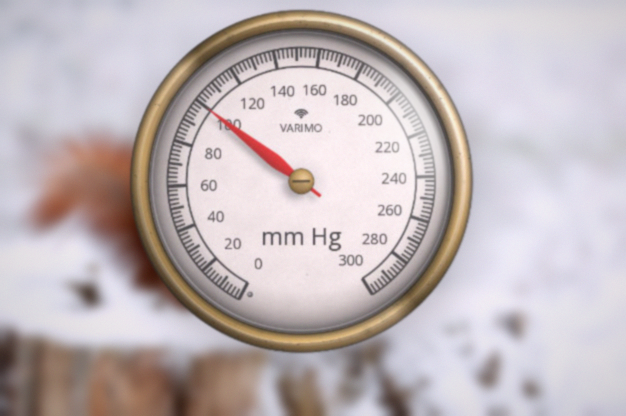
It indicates 100 mmHg
